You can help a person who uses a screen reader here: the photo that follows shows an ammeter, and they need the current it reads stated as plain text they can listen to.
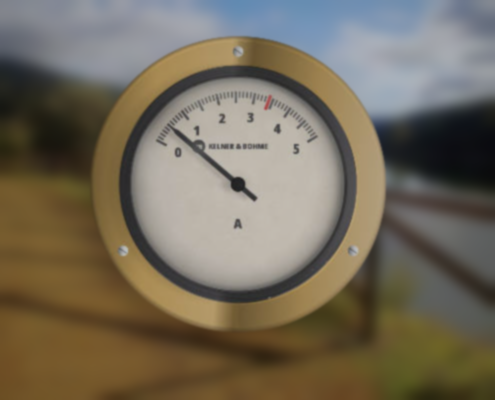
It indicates 0.5 A
